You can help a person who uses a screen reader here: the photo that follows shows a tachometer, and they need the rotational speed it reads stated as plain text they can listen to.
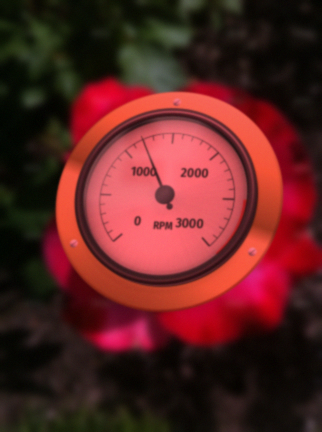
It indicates 1200 rpm
